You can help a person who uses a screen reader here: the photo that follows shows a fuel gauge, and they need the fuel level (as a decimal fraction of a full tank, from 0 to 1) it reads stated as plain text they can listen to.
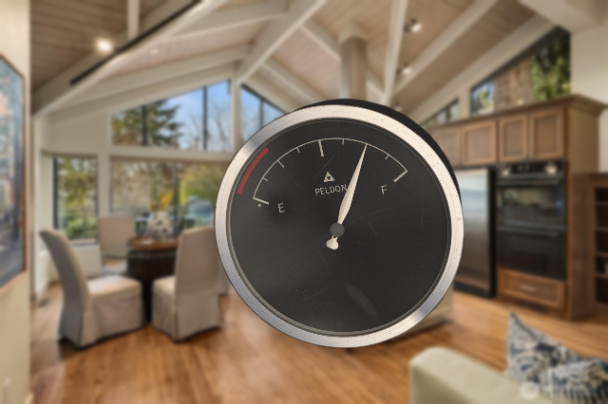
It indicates 0.75
